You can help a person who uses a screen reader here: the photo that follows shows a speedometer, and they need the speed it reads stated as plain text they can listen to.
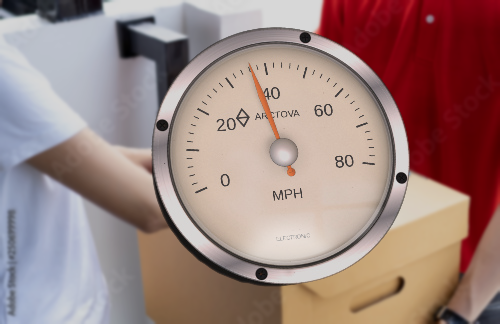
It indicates 36 mph
